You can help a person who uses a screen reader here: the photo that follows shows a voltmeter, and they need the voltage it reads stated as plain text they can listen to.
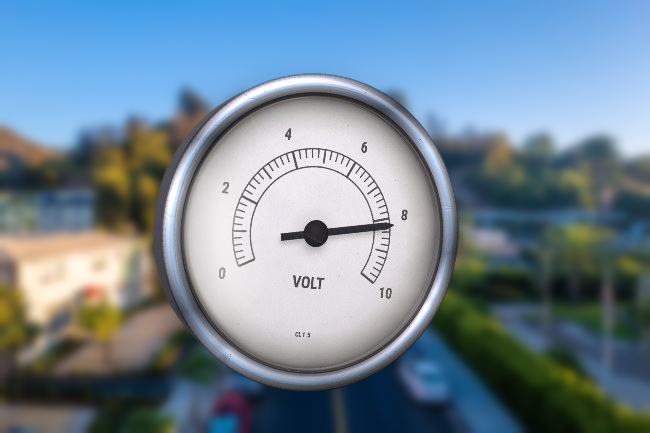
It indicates 8.2 V
